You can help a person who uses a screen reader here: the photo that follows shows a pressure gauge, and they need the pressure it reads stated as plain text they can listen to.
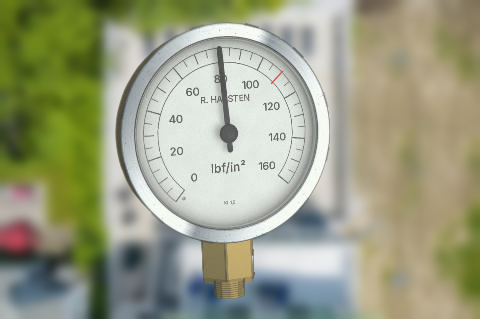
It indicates 80 psi
